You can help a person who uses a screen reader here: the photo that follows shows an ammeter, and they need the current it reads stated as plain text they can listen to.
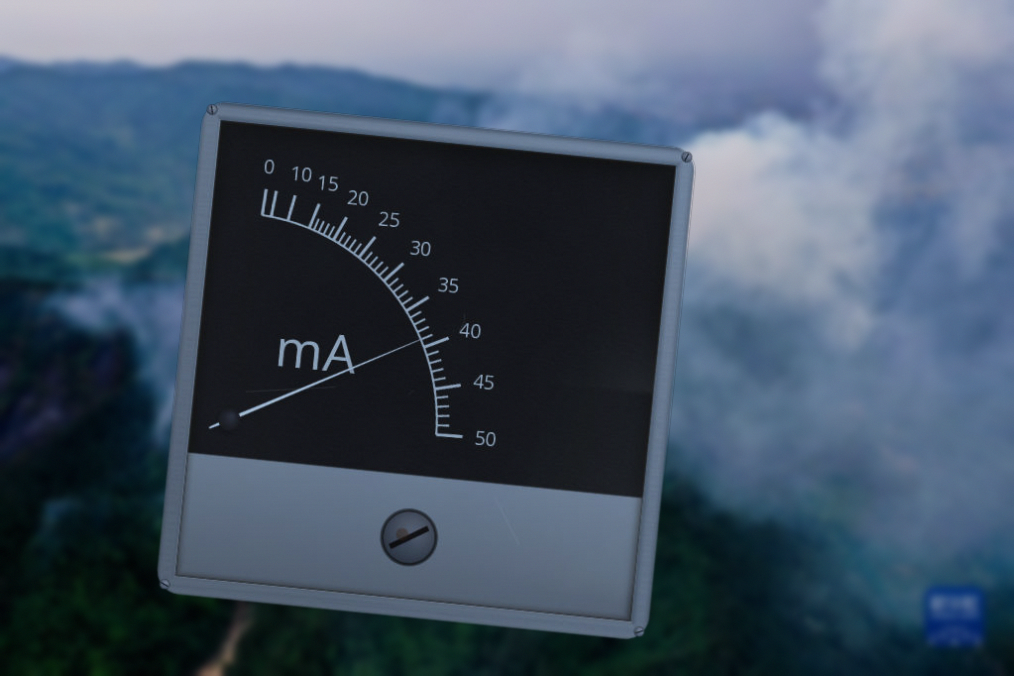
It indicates 39 mA
